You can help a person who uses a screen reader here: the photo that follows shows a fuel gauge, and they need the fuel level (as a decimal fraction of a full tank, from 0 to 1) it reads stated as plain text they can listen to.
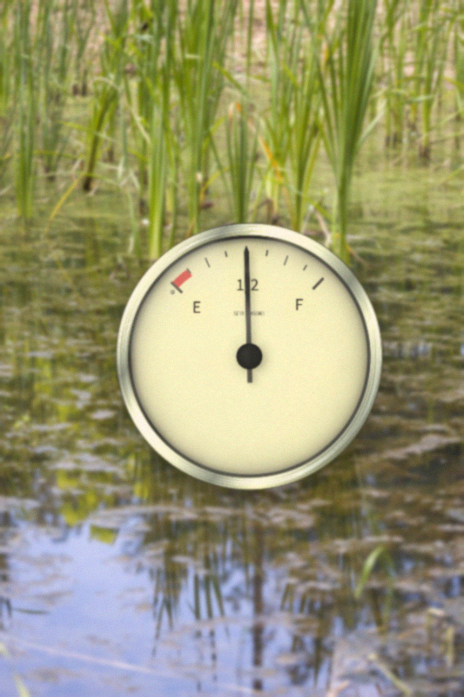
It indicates 0.5
